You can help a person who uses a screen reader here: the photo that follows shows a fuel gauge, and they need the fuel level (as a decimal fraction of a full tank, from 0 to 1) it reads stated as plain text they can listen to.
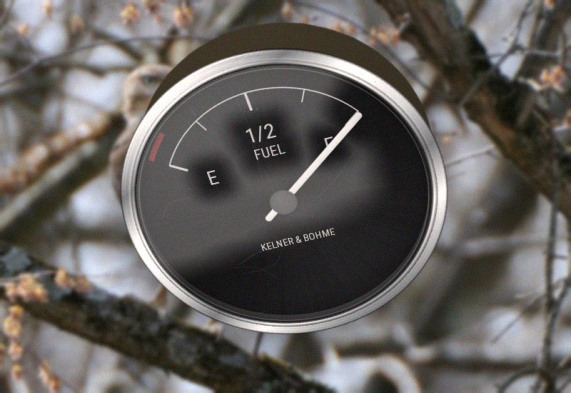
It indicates 1
